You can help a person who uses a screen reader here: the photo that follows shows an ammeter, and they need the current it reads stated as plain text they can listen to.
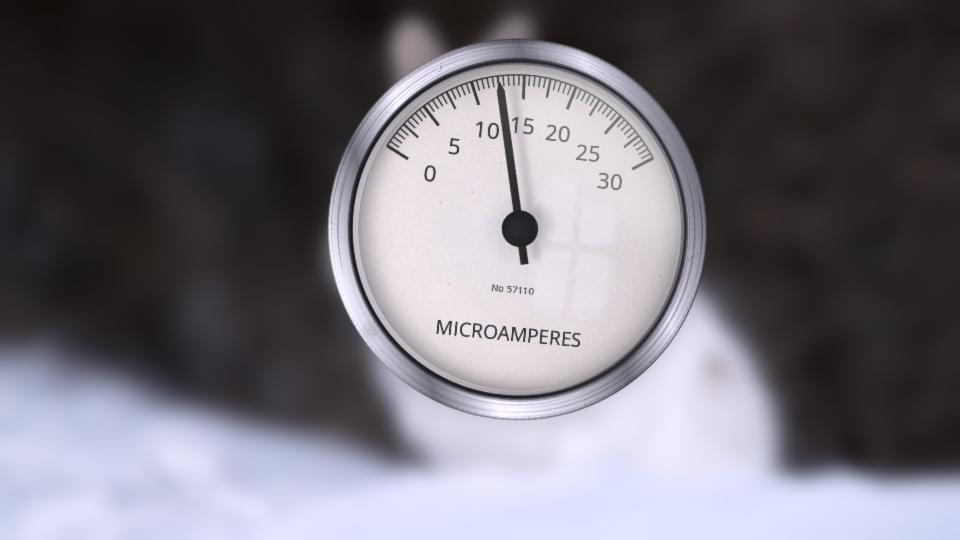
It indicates 12.5 µA
